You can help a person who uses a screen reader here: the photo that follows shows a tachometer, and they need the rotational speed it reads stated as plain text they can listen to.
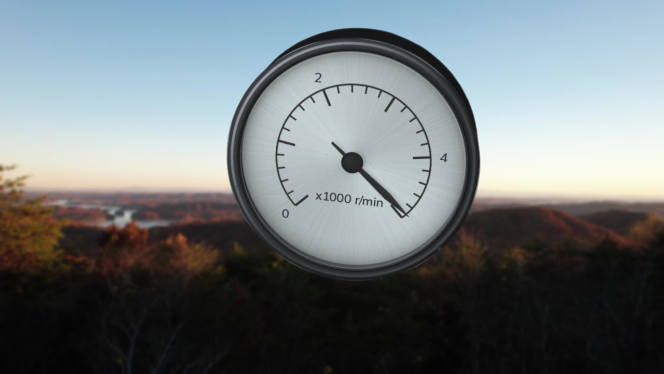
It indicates 4900 rpm
